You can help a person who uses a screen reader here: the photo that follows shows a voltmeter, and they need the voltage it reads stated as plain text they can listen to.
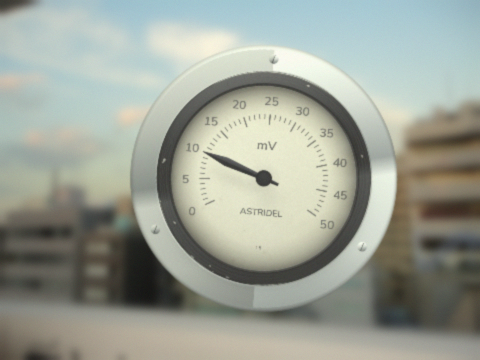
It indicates 10 mV
